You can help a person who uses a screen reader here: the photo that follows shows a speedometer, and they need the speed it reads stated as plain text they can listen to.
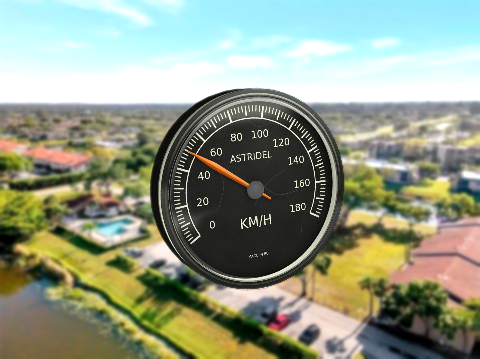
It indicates 50 km/h
